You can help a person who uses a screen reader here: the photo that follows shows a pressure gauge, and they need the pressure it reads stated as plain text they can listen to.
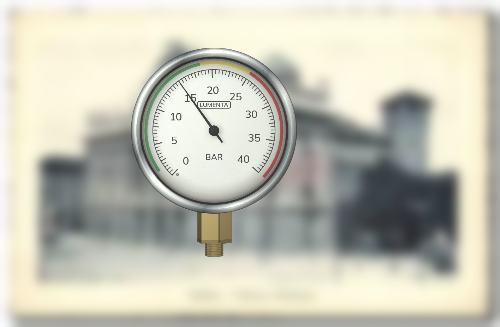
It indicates 15 bar
